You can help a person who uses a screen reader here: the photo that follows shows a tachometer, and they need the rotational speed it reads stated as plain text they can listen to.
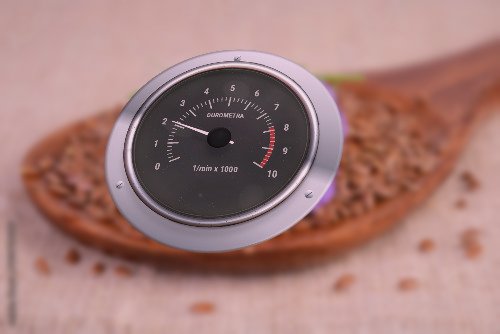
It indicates 2000 rpm
